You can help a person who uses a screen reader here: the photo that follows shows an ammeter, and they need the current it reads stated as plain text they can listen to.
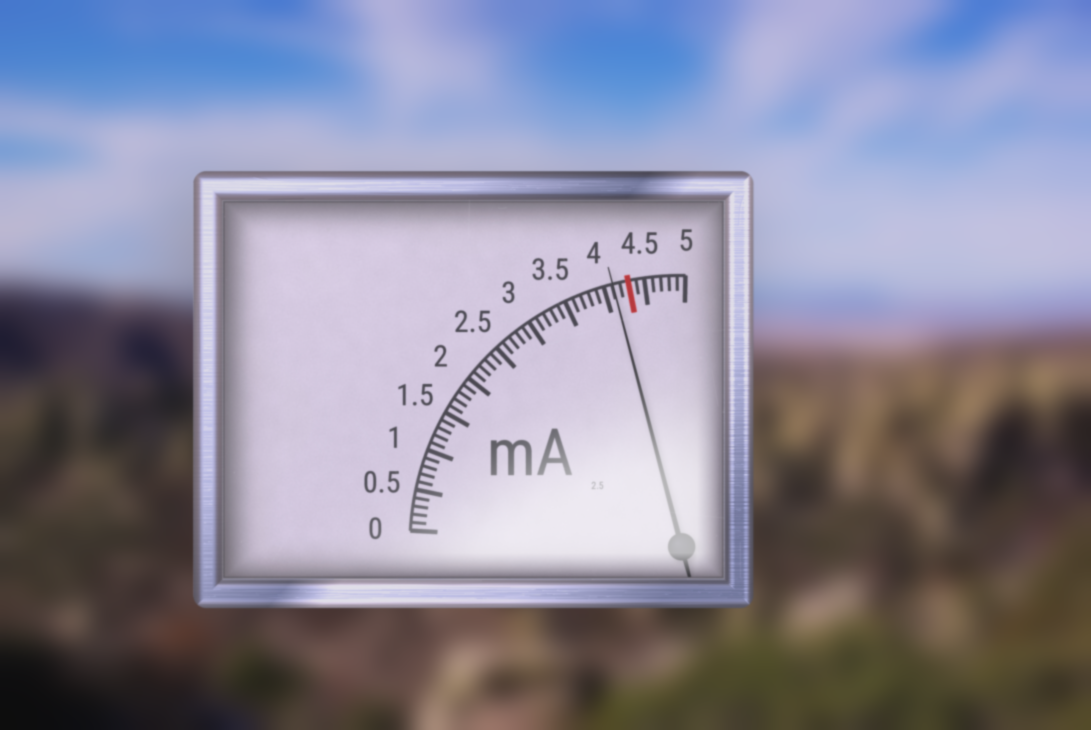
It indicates 4.1 mA
